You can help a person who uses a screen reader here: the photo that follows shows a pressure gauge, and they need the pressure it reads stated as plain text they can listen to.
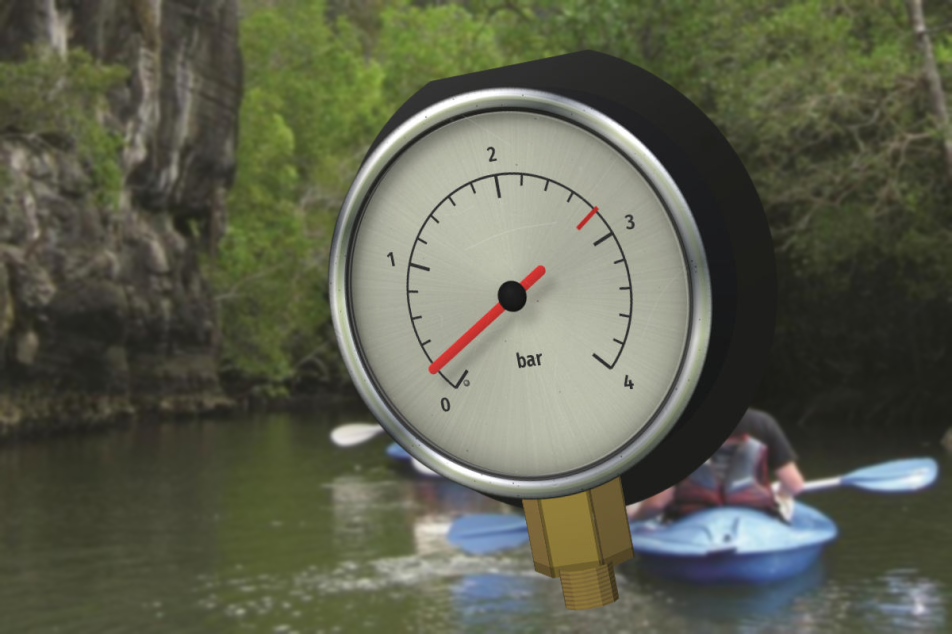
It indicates 0.2 bar
